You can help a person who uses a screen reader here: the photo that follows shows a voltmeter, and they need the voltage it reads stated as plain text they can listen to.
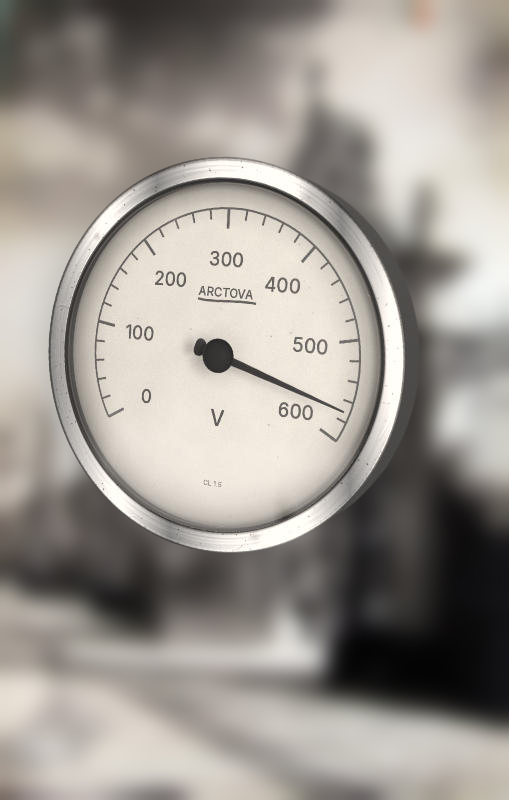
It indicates 570 V
